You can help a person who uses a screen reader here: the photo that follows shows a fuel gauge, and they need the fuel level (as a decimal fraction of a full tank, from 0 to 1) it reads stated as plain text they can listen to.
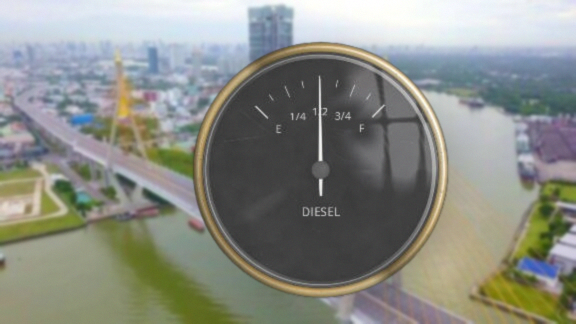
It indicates 0.5
